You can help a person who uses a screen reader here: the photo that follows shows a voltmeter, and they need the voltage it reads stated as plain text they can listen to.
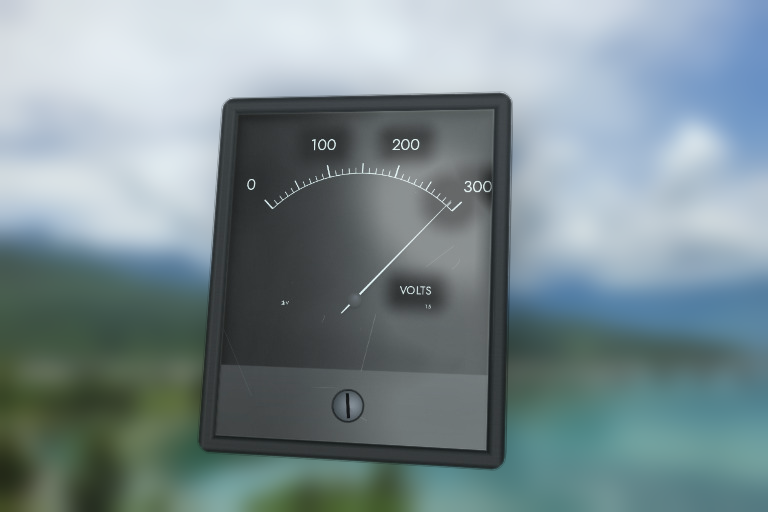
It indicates 290 V
